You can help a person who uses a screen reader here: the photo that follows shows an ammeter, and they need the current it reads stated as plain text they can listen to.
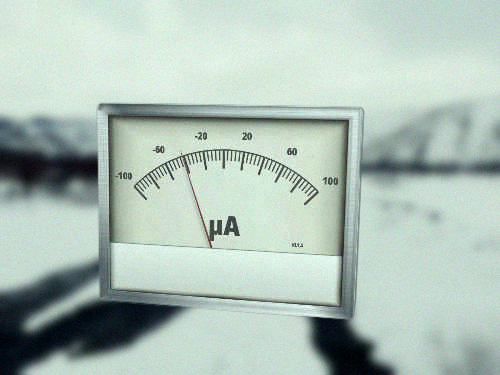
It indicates -40 µA
